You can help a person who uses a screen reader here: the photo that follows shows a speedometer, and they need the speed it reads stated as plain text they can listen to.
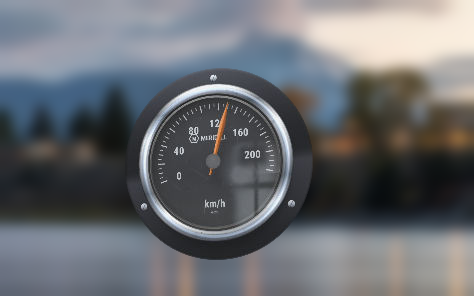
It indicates 130 km/h
